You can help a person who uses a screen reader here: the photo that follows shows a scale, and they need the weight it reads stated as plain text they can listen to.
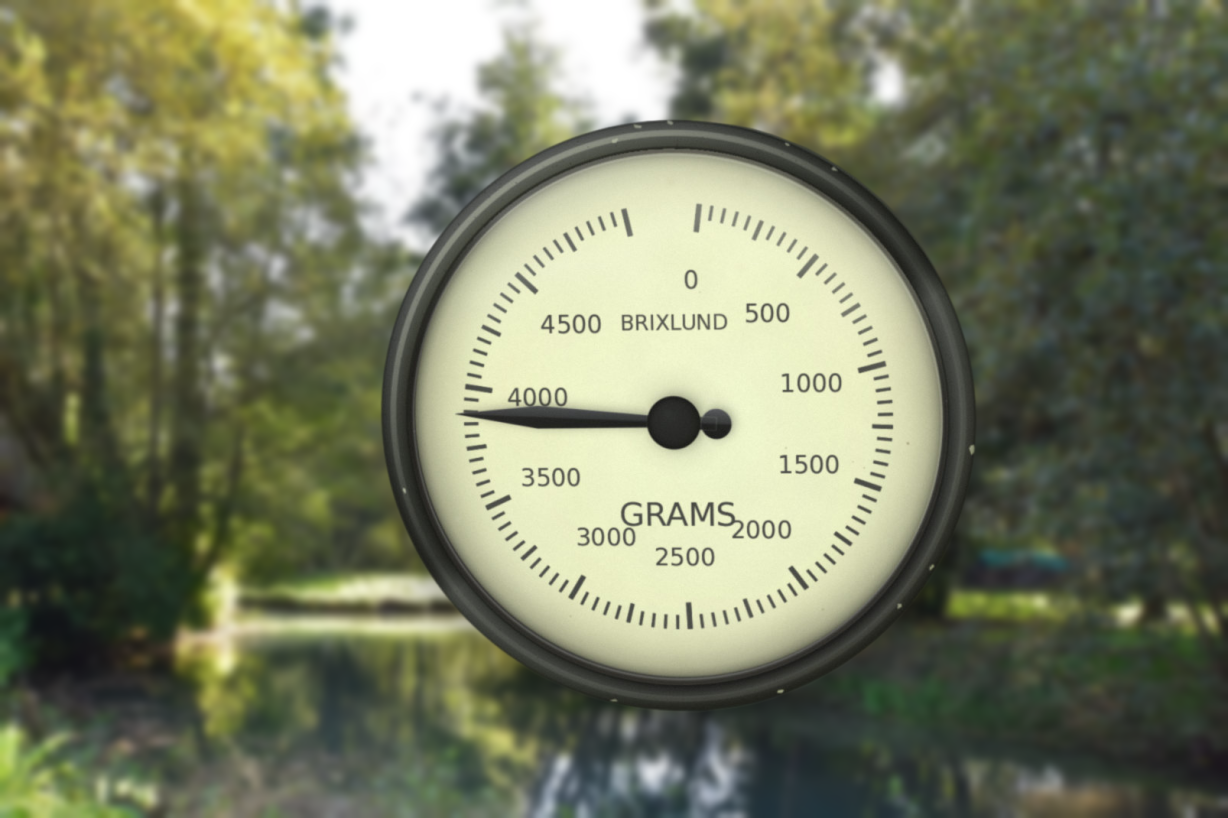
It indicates 3900 g
